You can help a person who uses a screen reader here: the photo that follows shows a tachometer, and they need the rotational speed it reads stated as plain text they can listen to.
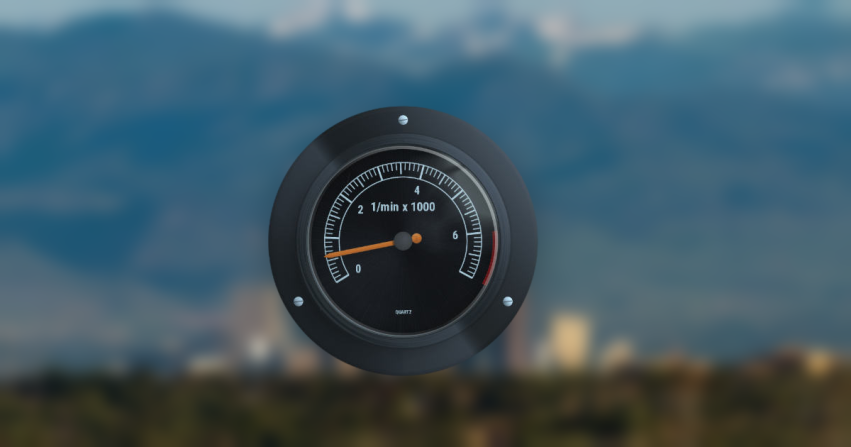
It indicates 600 rpm
